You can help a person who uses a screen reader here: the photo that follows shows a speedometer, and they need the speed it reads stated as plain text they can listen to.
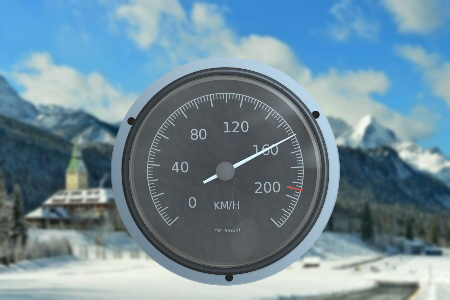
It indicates 160 km/h
